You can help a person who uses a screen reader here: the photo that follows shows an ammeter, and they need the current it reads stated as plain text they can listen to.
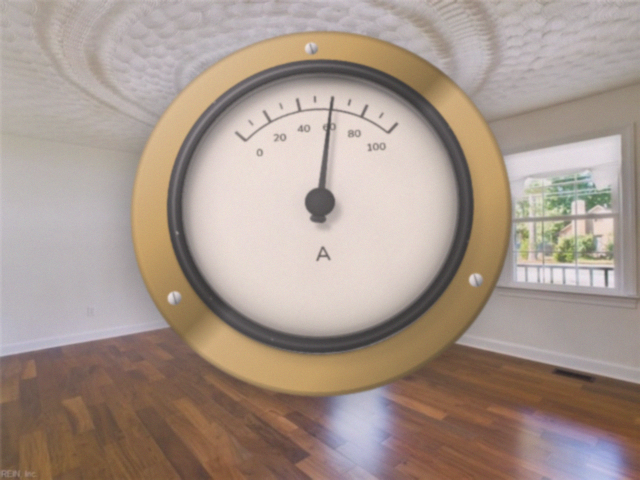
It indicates 60 A
